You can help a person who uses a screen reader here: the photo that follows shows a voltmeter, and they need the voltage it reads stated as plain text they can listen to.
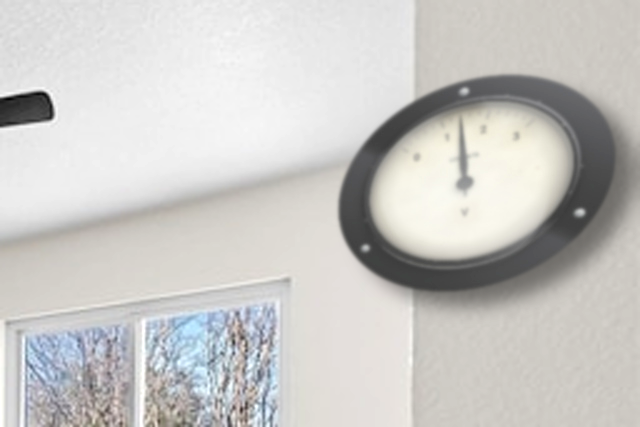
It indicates 1.4 V
